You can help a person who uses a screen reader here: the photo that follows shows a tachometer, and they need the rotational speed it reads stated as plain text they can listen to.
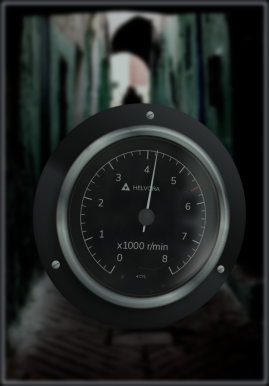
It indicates 4200 rpm
